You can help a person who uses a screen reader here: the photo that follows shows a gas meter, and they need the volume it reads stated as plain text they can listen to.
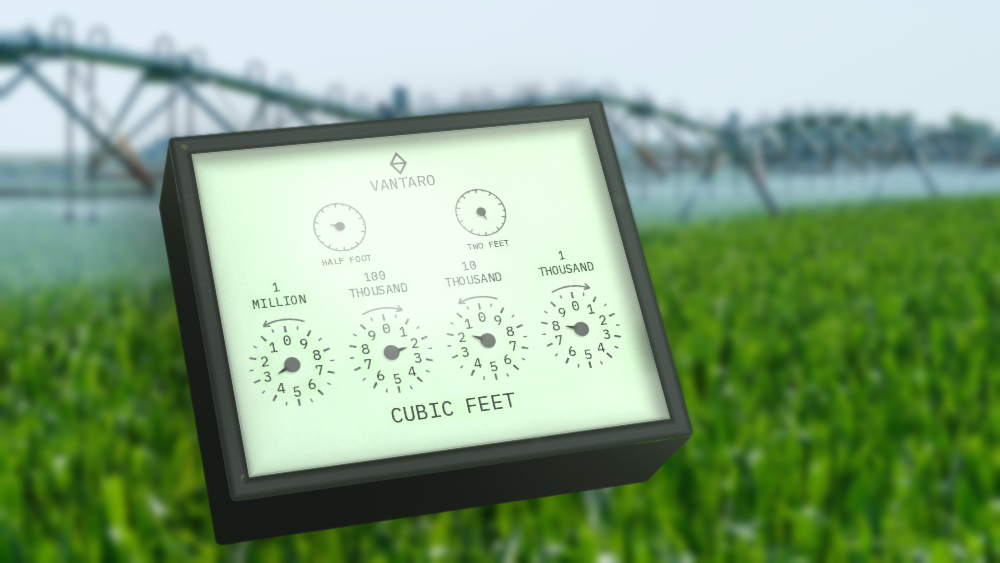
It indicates 321800 ft³
